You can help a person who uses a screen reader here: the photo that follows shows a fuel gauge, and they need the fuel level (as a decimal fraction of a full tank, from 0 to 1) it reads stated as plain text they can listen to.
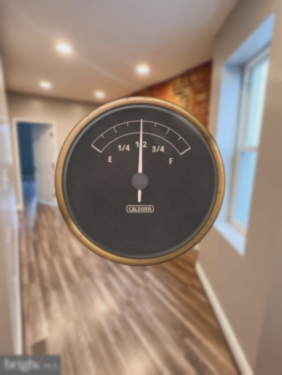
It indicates 0.5
